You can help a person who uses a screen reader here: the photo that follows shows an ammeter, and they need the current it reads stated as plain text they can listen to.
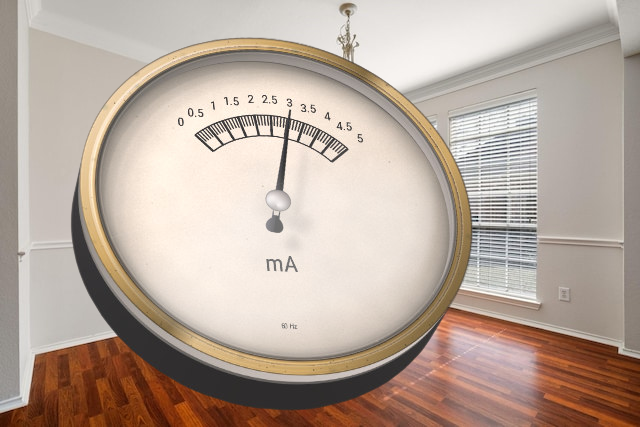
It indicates 3 mA
